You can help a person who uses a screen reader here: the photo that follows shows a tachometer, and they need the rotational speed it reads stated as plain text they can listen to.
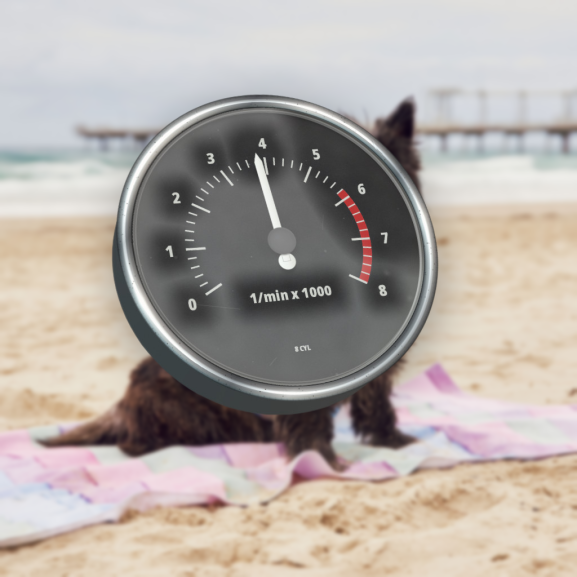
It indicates 3800 rpm
